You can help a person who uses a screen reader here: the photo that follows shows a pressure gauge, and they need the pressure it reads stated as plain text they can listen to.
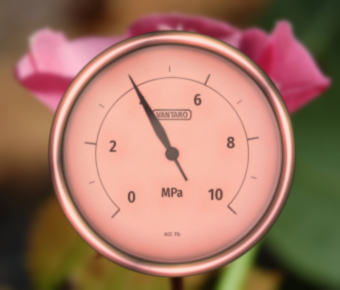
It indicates 4 MPa
